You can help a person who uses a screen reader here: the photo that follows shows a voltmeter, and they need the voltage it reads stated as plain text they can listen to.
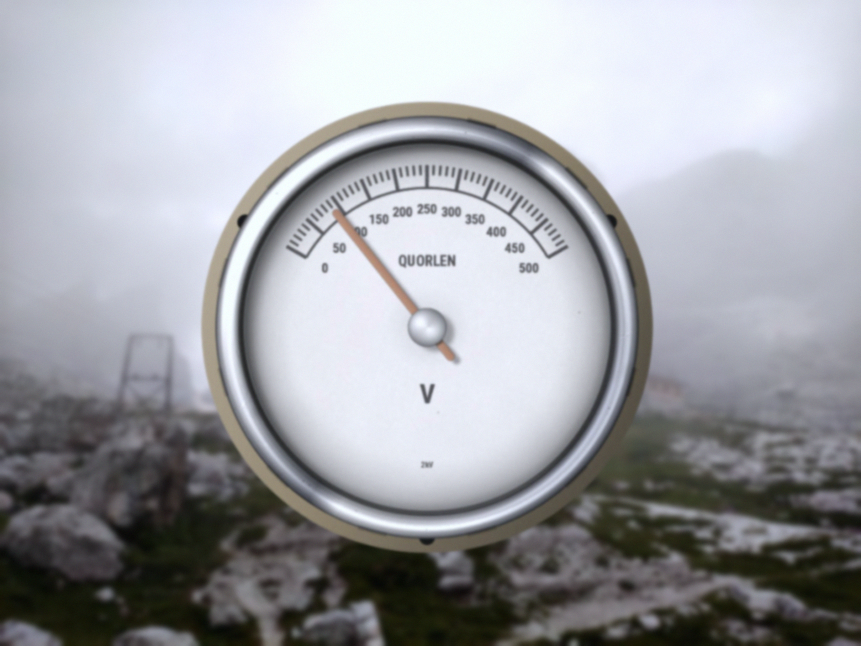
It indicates 90 V
